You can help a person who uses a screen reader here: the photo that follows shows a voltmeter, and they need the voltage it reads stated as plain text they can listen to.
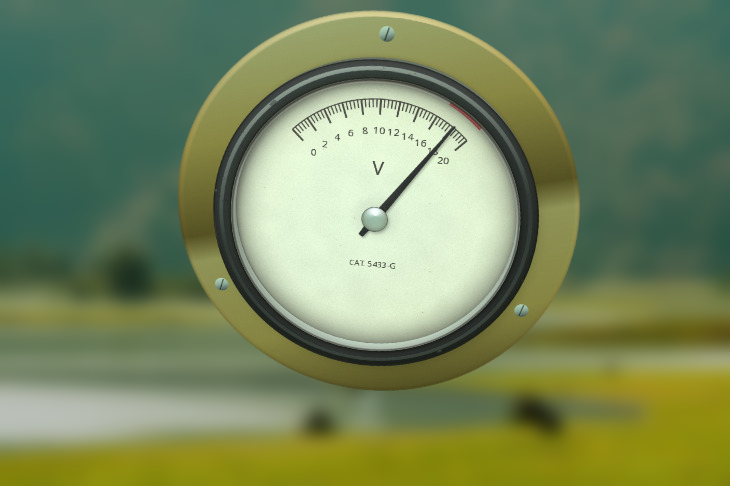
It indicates 18 V
